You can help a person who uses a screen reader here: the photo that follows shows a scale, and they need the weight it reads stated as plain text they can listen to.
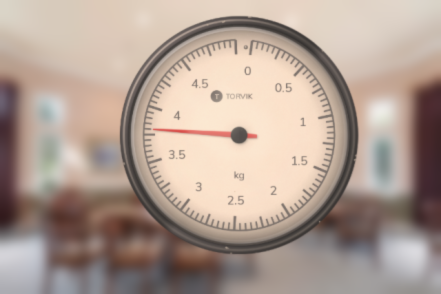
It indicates 3.8 kg
